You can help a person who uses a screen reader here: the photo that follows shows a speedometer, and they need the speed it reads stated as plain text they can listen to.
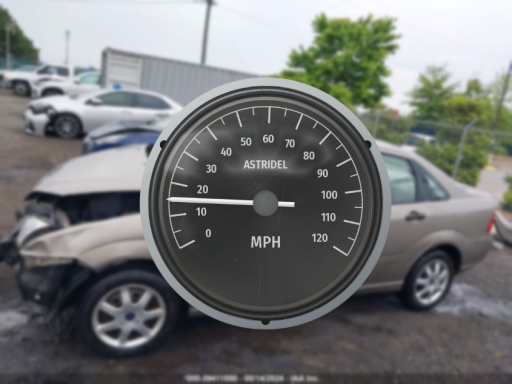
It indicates 15 mph
